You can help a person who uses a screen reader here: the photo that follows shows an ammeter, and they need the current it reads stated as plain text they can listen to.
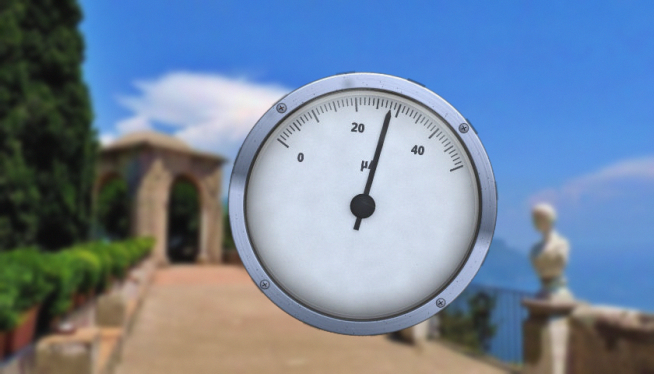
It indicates 28 µA
